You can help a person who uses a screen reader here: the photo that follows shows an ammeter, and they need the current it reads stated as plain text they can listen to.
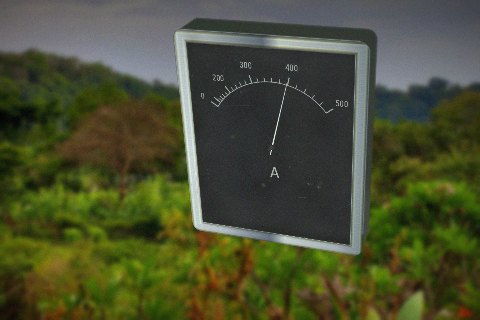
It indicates 400 A
